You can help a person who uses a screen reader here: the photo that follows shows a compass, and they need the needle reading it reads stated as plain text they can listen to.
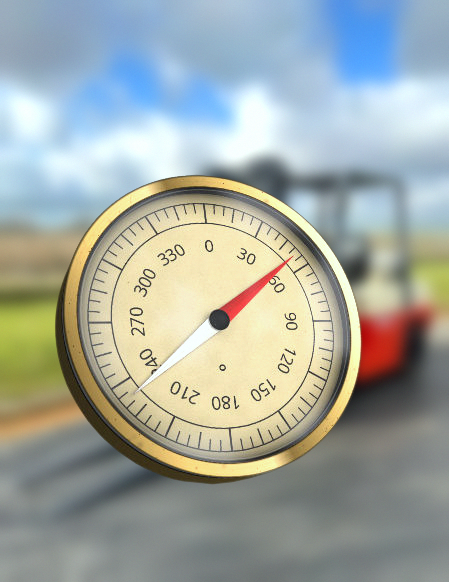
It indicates 52.5 °
